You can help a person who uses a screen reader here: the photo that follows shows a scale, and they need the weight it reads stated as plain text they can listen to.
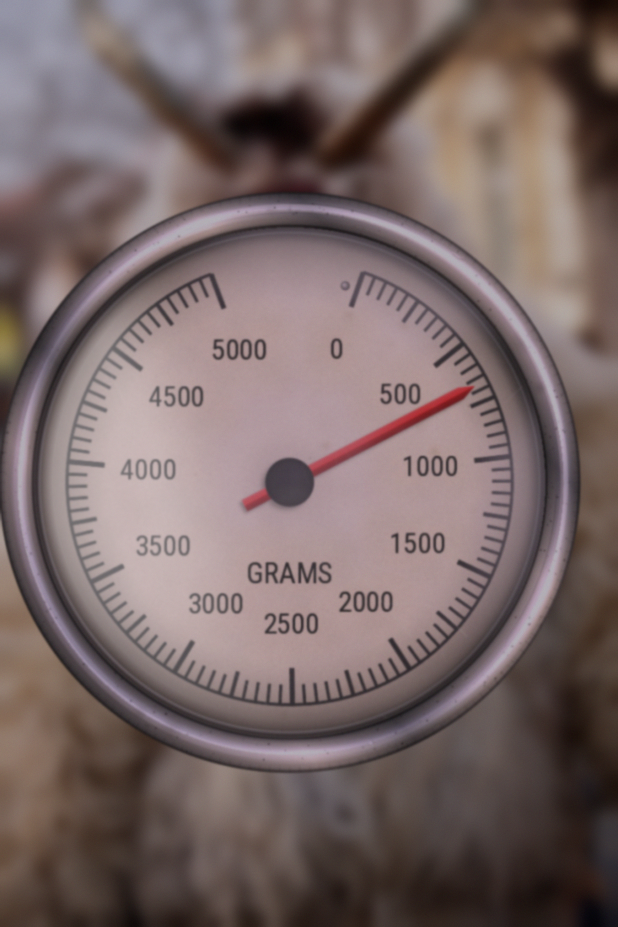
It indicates 675 g
